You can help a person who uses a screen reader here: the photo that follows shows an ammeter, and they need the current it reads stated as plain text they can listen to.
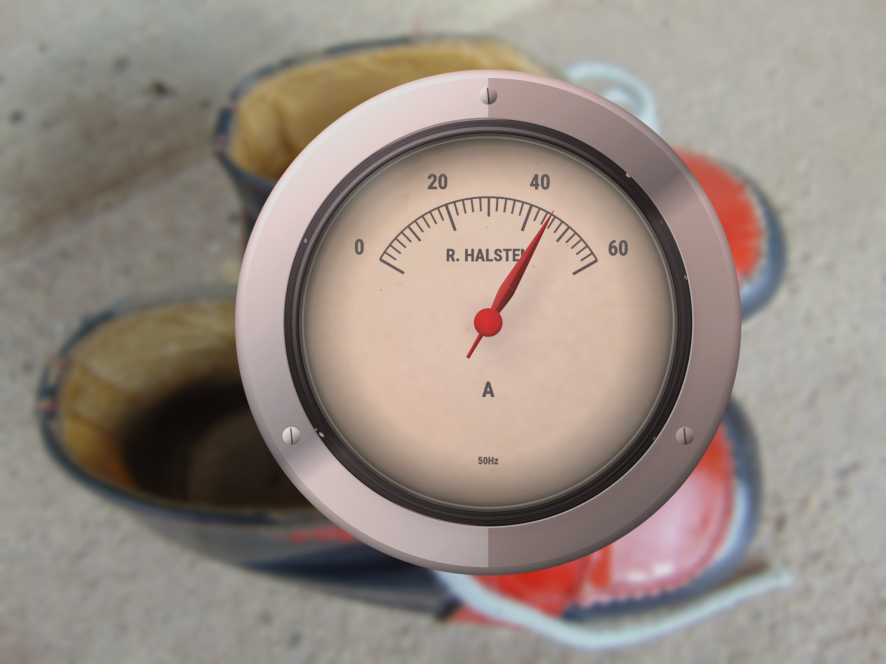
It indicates 45 A
